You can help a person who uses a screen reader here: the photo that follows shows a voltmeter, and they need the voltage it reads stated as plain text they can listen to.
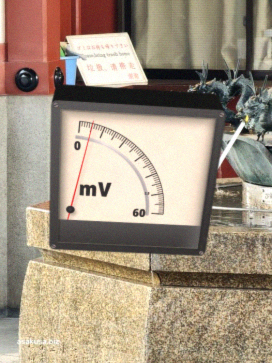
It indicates 5 mV
